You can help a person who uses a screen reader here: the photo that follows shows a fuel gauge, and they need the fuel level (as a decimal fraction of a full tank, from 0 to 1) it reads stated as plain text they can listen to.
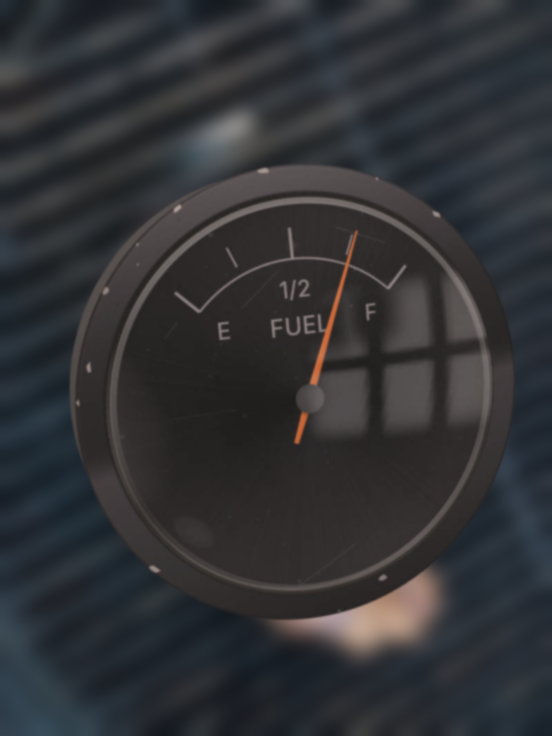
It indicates 0.75
